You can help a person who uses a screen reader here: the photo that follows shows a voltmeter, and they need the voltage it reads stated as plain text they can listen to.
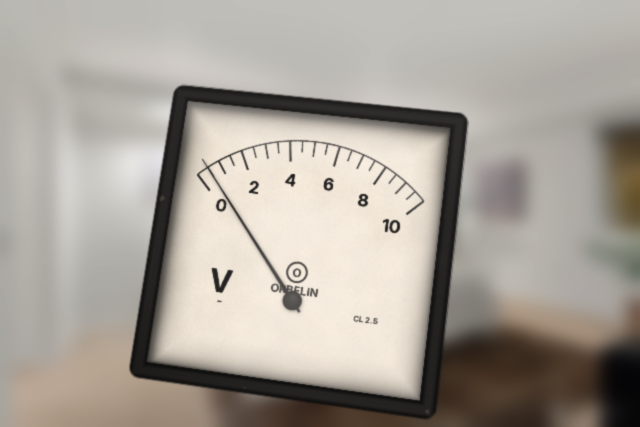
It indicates 0.5 V
